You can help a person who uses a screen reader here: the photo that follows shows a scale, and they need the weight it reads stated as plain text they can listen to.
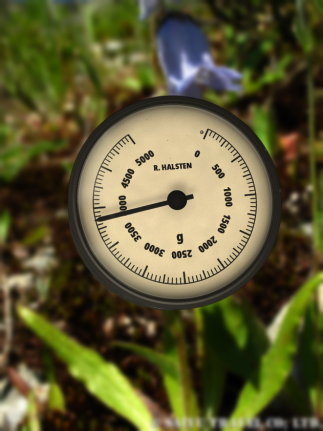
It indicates 3850 g
